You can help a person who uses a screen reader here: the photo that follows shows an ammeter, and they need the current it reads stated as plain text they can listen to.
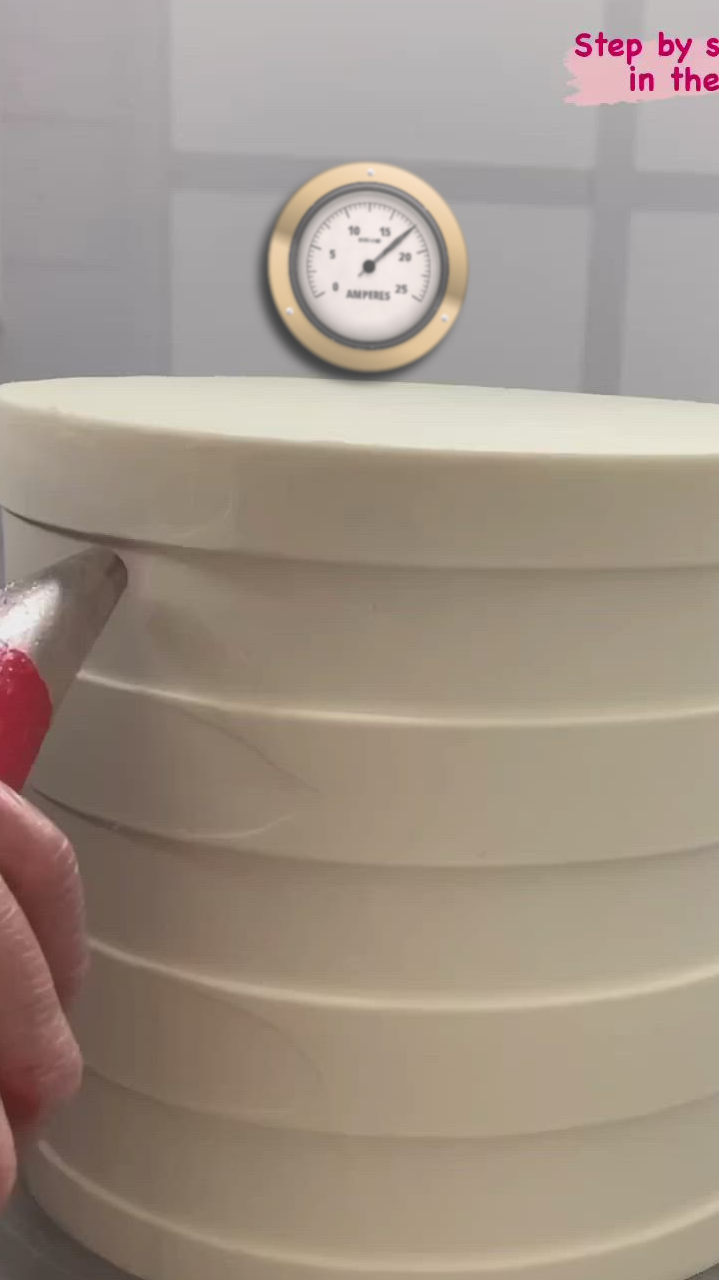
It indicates 17.5 A
